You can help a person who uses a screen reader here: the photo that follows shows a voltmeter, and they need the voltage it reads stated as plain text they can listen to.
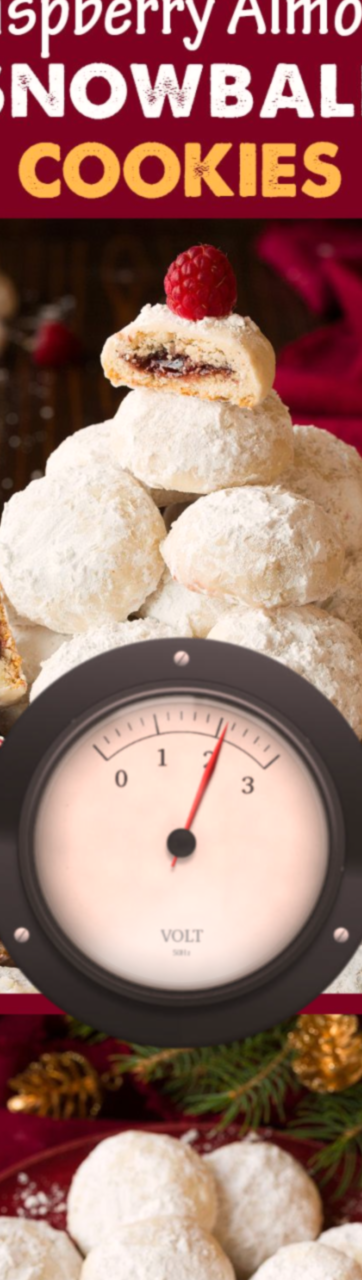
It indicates 2.1 V
